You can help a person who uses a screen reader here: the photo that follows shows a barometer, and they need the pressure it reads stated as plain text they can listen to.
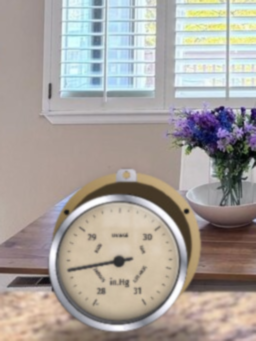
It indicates 28.5 inHg
